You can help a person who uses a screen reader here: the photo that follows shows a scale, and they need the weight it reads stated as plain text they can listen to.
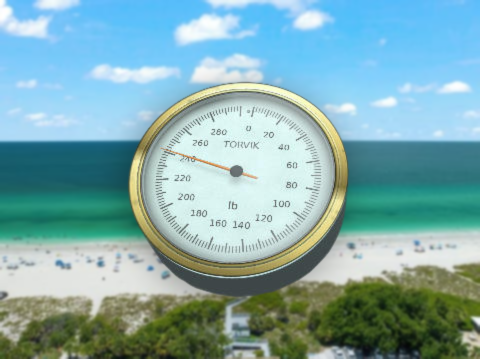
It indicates 240 lb
